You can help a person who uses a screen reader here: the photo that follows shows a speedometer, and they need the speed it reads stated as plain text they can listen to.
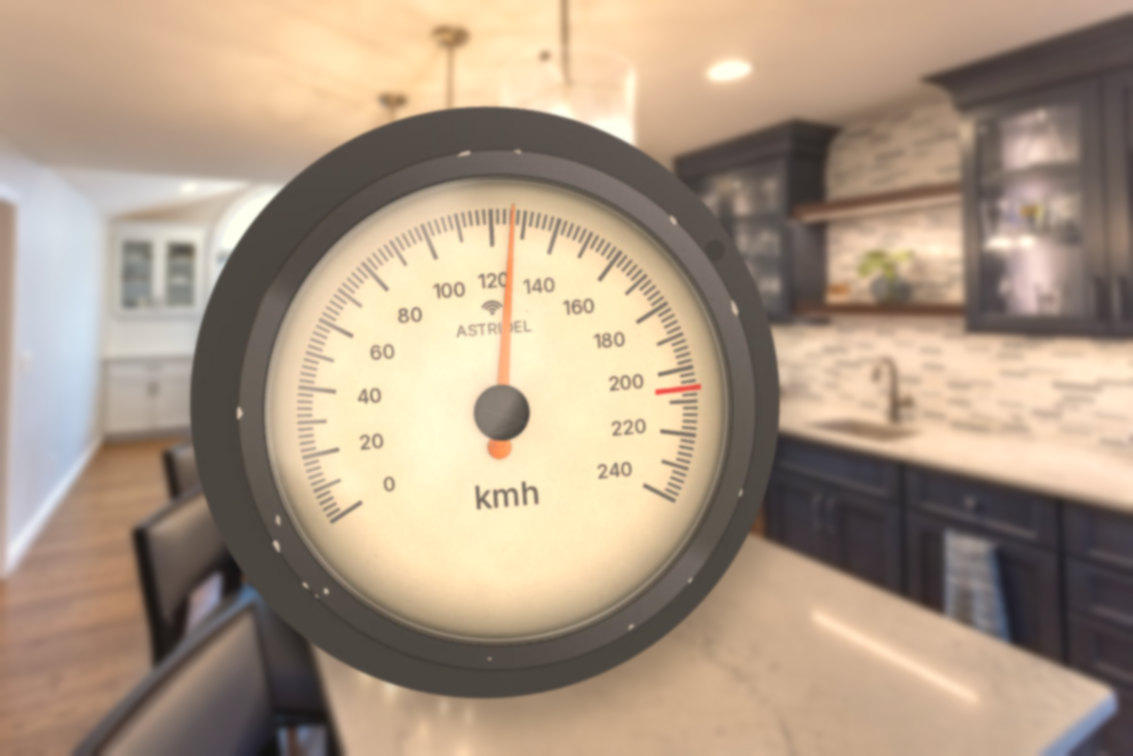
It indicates 126 km/h
